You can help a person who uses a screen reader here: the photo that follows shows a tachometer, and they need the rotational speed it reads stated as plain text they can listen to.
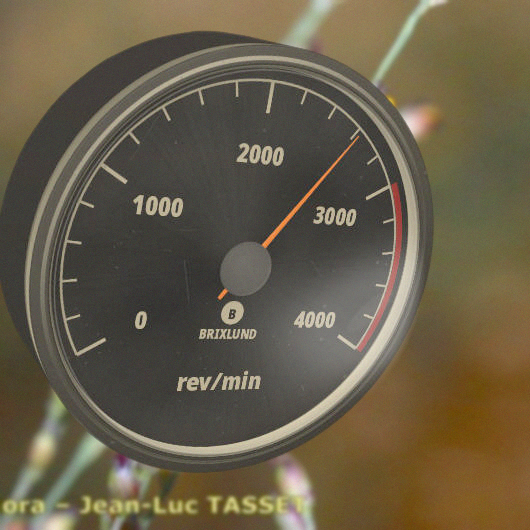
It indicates 2600 rpm
